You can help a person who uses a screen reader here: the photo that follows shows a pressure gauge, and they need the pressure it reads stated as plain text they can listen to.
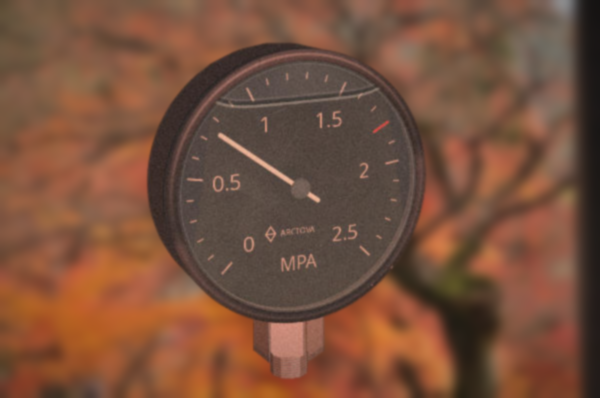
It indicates 0.75 MPa
